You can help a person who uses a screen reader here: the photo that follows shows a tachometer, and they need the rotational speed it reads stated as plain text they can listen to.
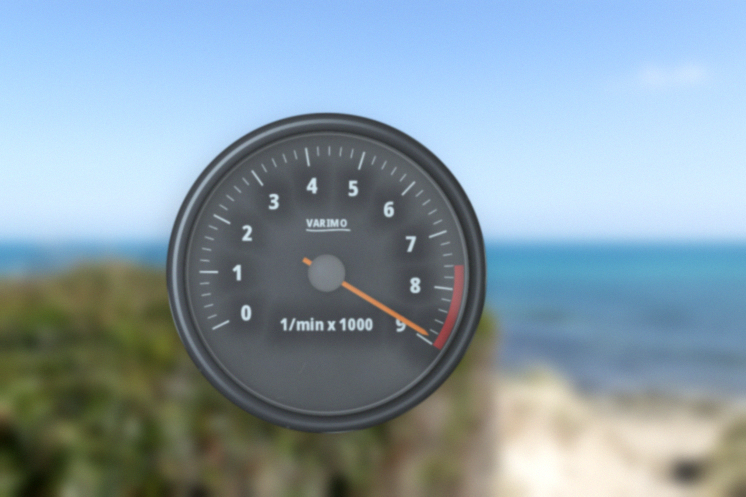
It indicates 8900 rpm
